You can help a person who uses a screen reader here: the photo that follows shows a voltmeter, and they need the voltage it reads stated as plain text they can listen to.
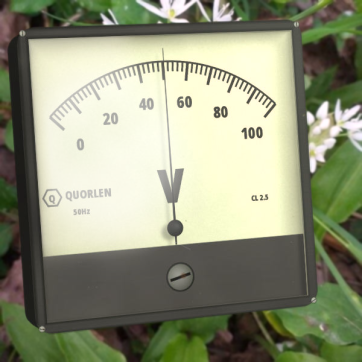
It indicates 50 V
